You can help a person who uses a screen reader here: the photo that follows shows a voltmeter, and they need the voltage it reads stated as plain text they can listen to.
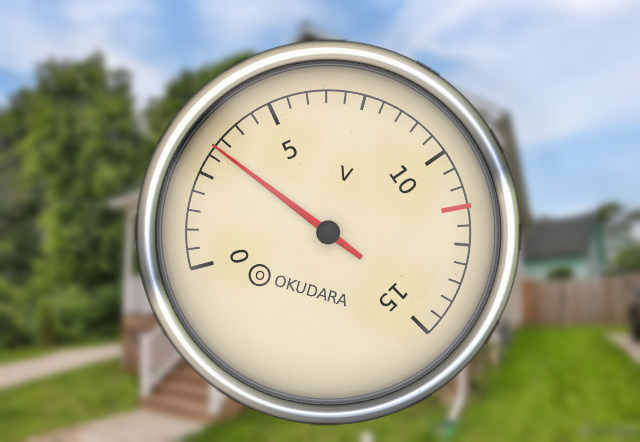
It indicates 3.25 V
